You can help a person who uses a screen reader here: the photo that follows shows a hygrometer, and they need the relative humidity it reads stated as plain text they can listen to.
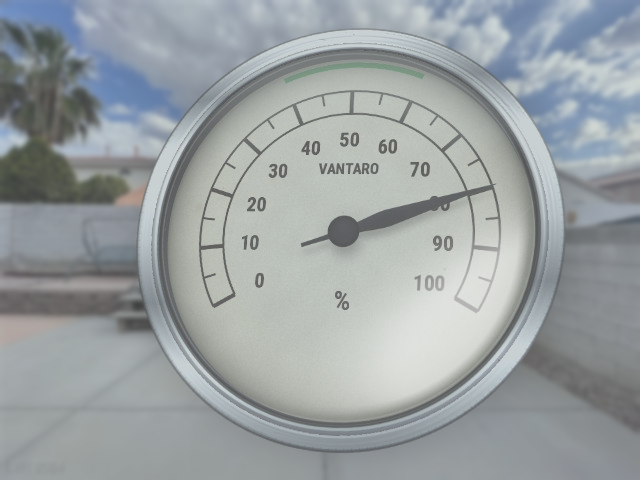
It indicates 80 %
